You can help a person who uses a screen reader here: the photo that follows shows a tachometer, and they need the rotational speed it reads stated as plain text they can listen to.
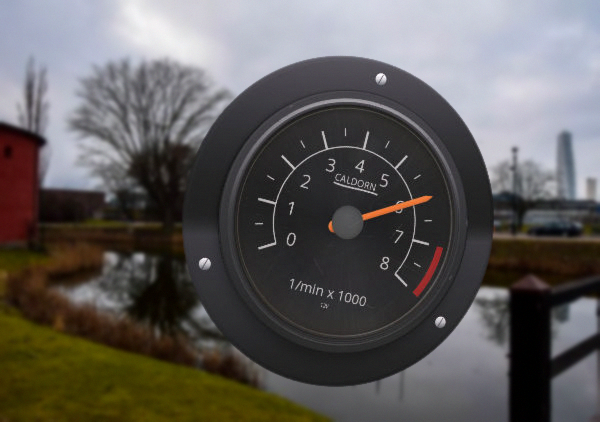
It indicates 6000 rpm
